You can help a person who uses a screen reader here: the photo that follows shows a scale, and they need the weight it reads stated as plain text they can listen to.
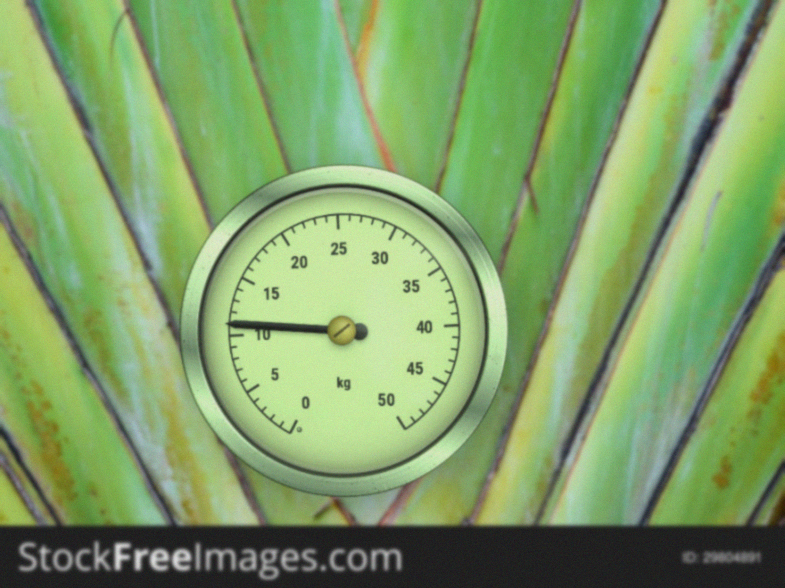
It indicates 11 kg
